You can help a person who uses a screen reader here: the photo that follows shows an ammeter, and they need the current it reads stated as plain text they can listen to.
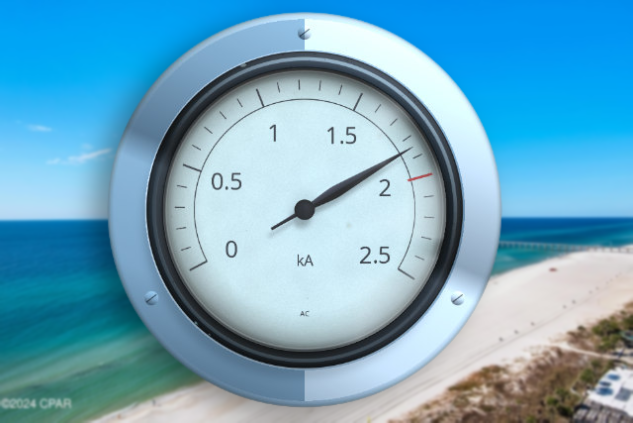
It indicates 1.85 kA
